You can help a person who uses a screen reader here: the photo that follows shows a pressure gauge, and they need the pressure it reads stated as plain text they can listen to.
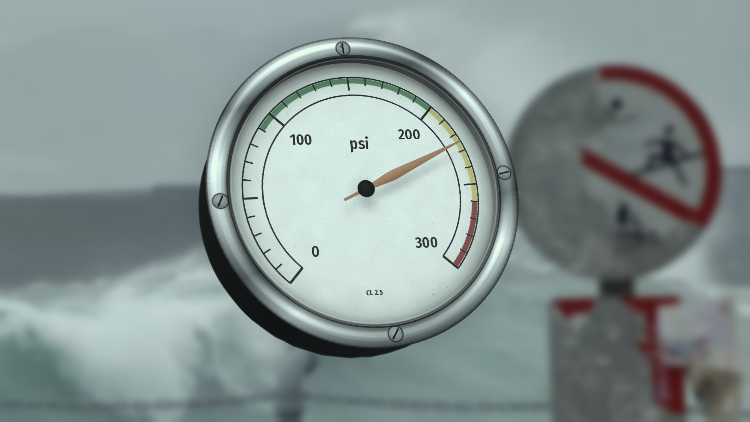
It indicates 225 psi
